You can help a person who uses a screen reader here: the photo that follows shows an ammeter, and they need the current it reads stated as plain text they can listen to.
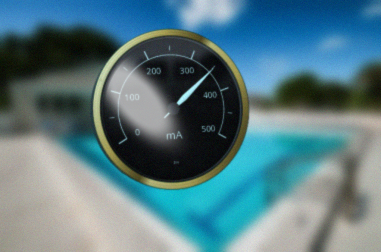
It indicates 350 mA
